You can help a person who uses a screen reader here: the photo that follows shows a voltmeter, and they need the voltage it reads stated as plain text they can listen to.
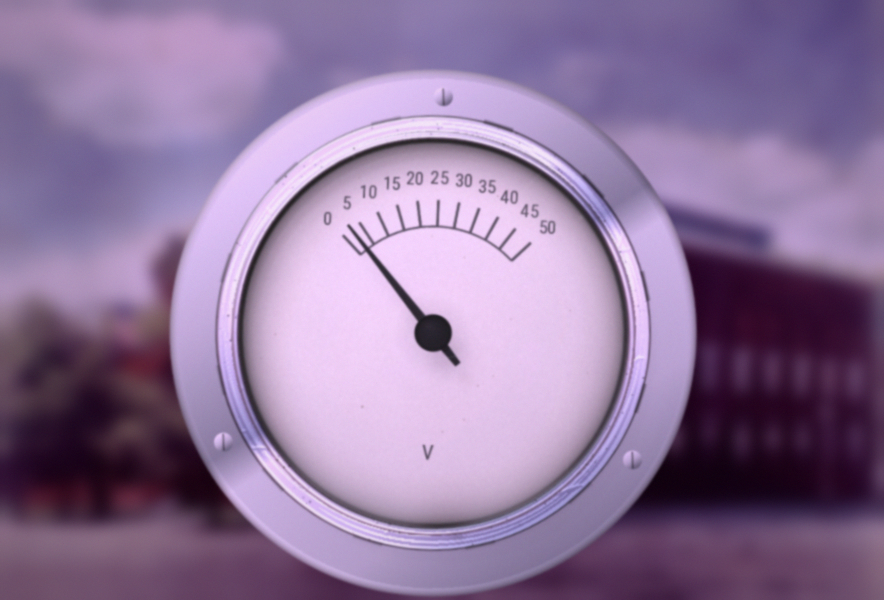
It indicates 2.5 V
